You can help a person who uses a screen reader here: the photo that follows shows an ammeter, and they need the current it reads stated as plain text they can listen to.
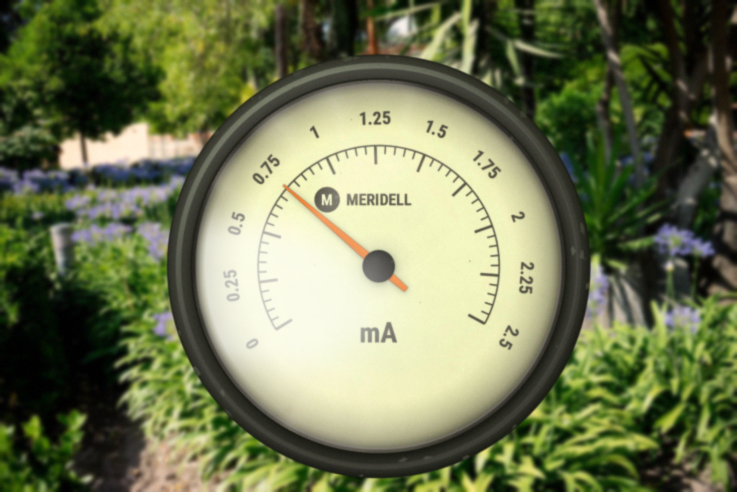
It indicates 0.75 mA
